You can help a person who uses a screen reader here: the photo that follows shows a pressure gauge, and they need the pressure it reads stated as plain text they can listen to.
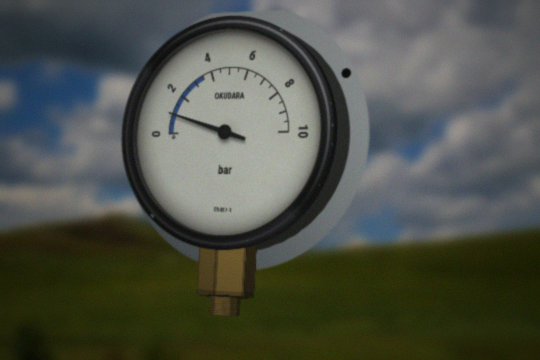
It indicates 1 bar
